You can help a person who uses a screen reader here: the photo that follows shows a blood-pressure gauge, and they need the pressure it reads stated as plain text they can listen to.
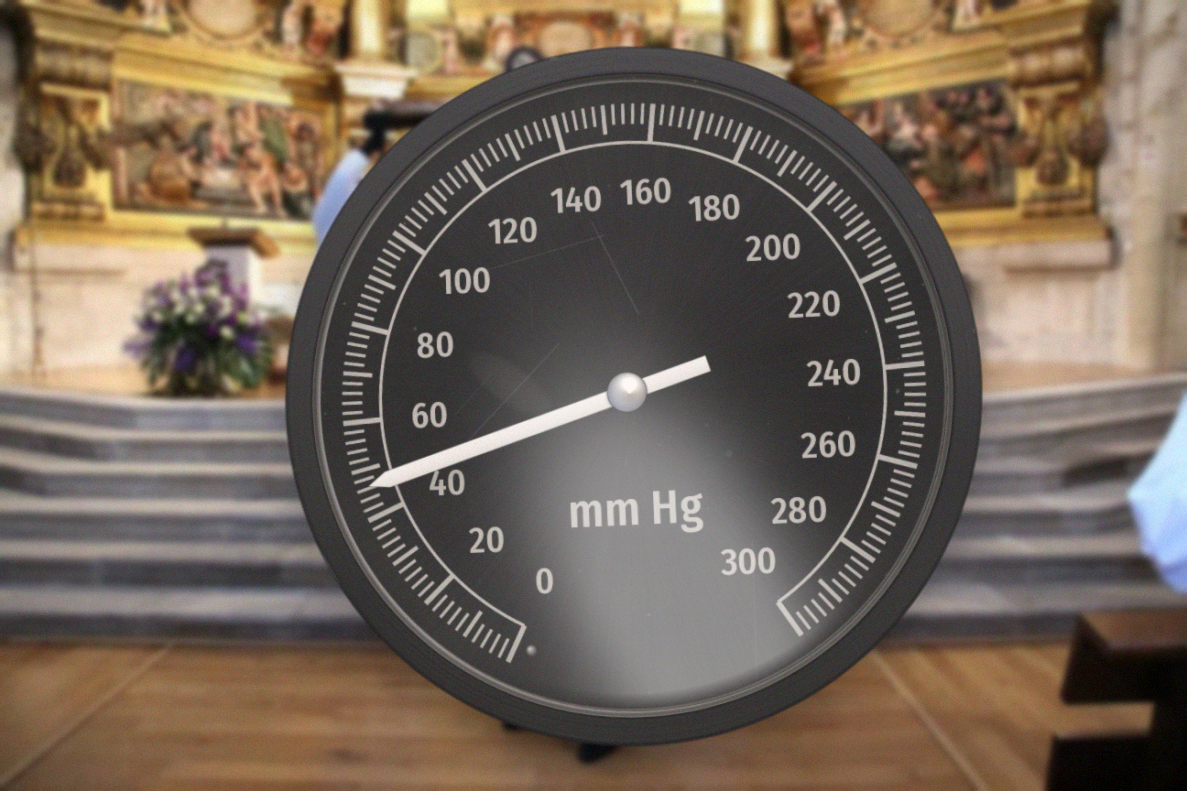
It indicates 46 mmHg
